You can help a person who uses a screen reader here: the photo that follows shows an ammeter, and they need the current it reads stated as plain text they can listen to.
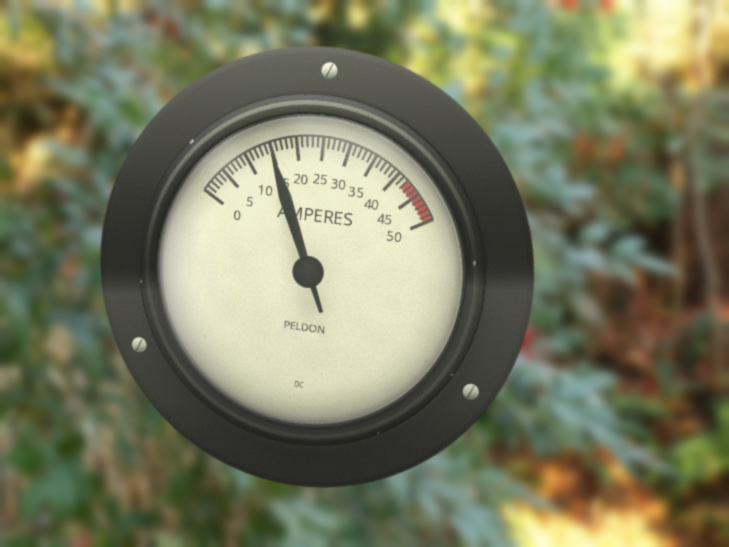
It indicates 15 A
